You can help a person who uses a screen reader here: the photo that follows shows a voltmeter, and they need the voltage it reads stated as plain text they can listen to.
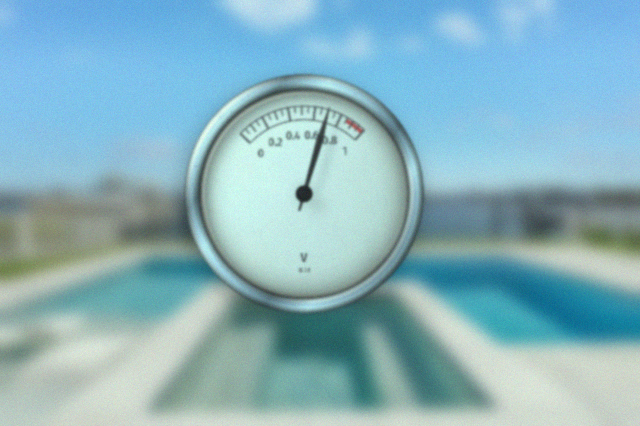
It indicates 0.7 V
